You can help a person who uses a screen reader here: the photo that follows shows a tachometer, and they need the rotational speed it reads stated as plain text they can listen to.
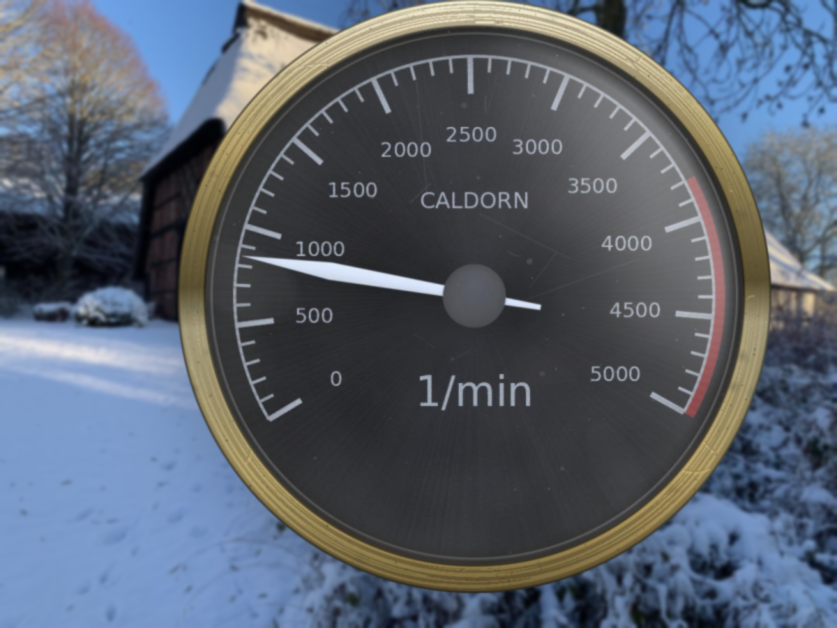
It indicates 850 rpm
